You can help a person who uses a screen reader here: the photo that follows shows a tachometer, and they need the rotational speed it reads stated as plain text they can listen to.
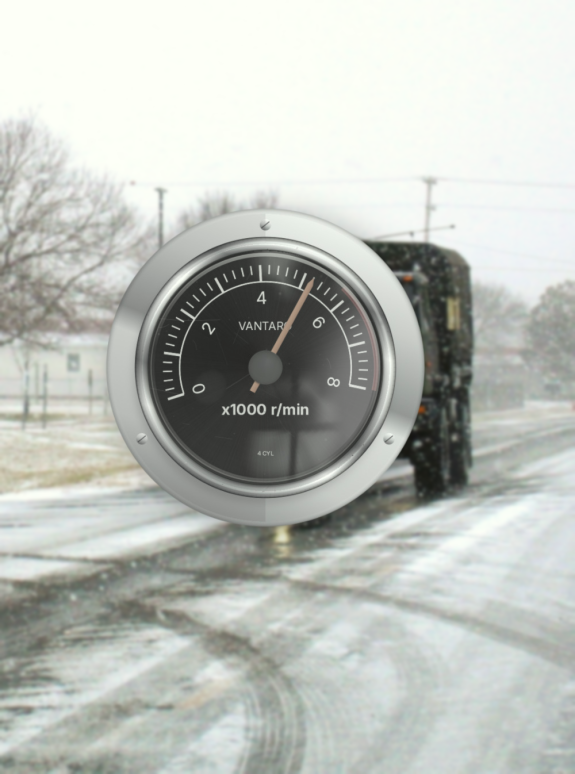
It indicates 5200 rpm
